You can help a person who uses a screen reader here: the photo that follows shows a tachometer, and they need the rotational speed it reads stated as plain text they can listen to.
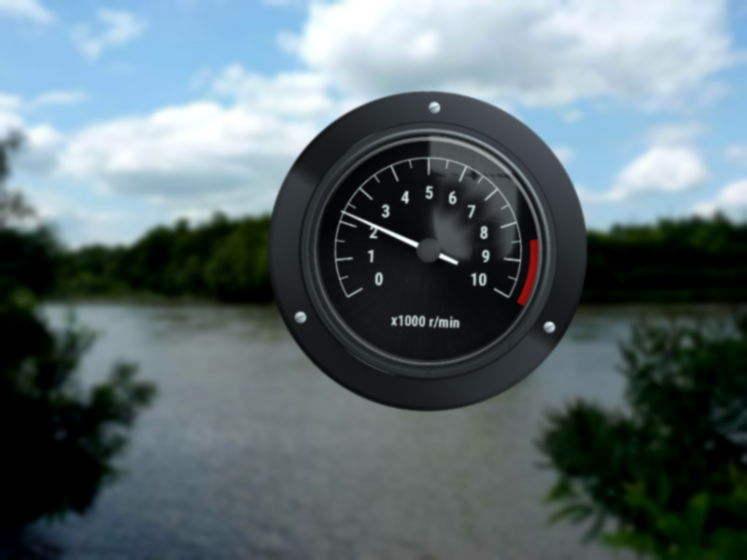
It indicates 2250 rpm
